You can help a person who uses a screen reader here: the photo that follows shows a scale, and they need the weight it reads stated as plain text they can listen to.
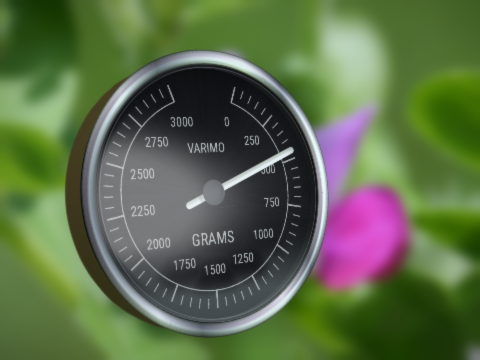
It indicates 450 g
